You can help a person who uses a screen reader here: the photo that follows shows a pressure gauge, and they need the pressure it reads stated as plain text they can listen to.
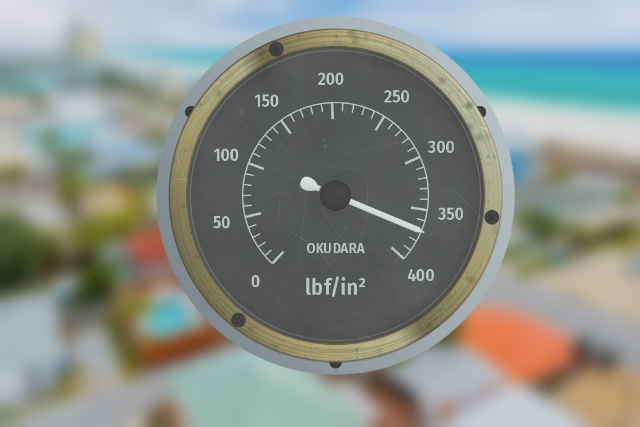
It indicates 370 psi
